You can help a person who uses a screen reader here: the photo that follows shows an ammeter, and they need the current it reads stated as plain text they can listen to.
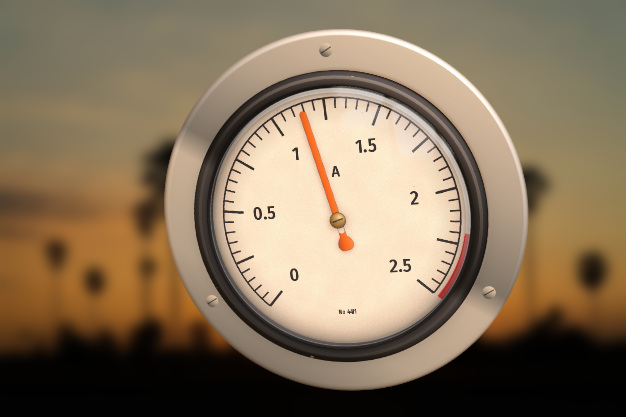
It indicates 1.15 A
